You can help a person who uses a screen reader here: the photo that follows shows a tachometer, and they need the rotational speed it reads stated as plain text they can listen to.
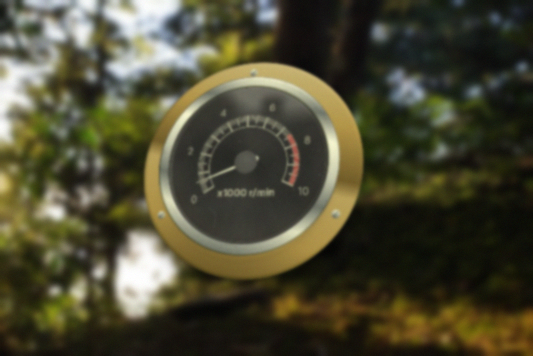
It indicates 500 rpm
